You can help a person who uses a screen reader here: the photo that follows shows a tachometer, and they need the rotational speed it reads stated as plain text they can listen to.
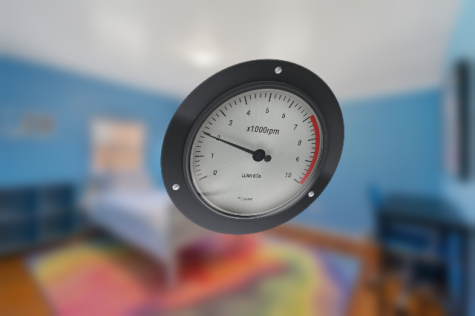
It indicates 2000 rpm
